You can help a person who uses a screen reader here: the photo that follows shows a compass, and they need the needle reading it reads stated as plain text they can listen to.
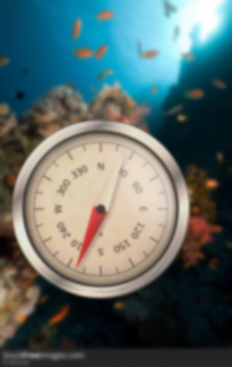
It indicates 202.5 °
